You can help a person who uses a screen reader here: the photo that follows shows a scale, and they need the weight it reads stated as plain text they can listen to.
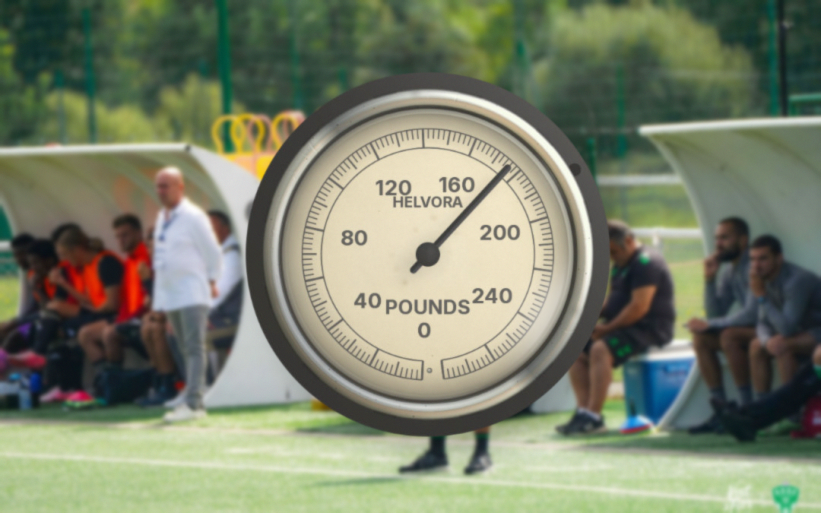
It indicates 176 lb
